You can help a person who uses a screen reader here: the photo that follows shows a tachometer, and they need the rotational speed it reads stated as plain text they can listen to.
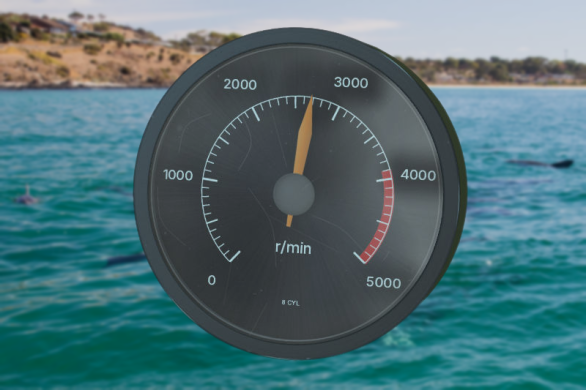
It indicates 2700 rpm
